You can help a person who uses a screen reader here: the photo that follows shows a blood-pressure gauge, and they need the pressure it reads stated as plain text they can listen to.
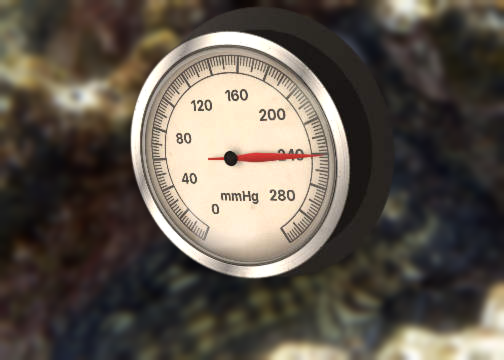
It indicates 240 mmHg
